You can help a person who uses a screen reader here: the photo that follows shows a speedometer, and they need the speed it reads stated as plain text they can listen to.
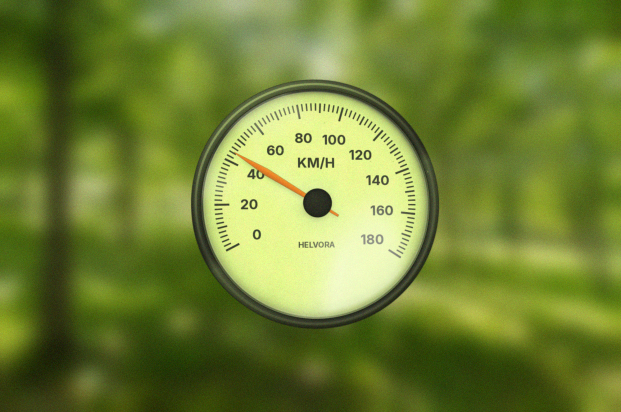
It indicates 44 km/h
